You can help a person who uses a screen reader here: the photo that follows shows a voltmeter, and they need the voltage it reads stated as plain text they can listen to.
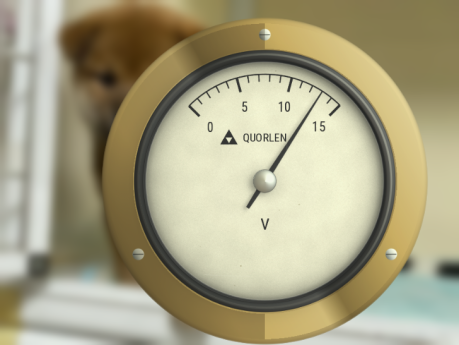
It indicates 13 V
